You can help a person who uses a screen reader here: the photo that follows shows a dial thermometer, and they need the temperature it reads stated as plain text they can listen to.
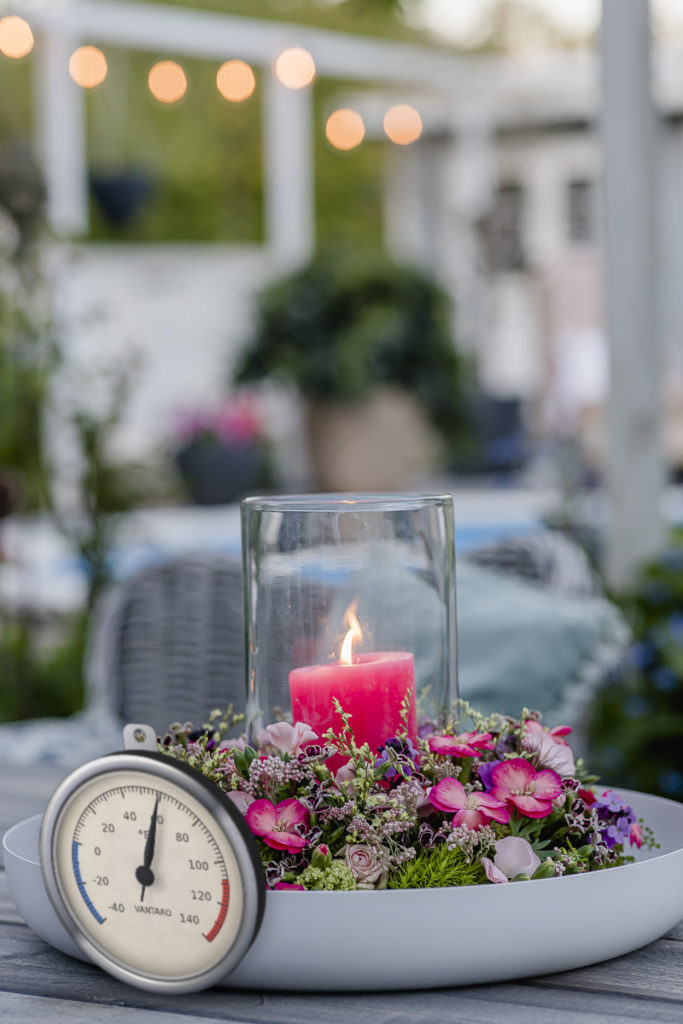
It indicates 60 °F
